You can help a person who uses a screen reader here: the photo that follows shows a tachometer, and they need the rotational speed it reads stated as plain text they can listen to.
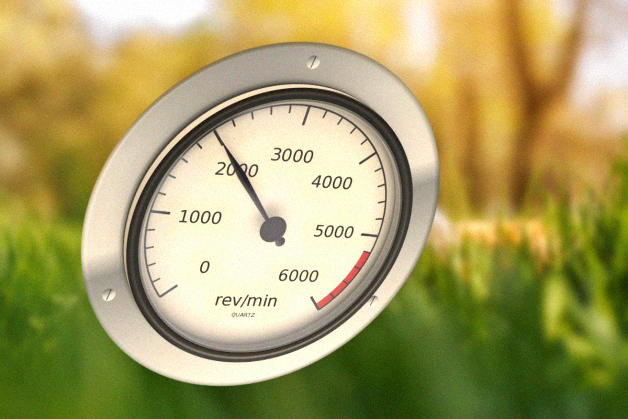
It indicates 2000 rpm
